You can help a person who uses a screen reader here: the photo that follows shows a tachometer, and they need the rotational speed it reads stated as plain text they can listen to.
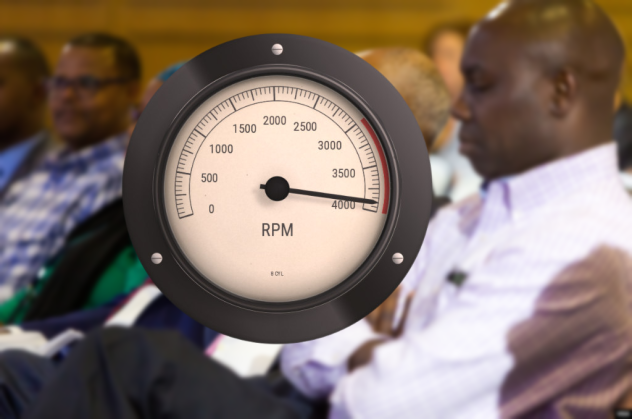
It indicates 3900 rpm
